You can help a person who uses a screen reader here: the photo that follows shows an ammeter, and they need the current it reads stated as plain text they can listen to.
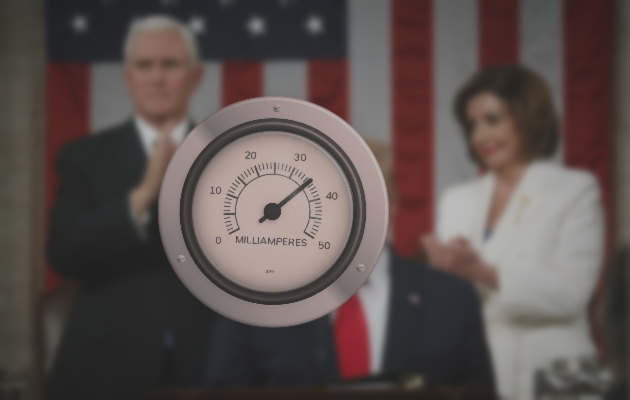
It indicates 35 mA
